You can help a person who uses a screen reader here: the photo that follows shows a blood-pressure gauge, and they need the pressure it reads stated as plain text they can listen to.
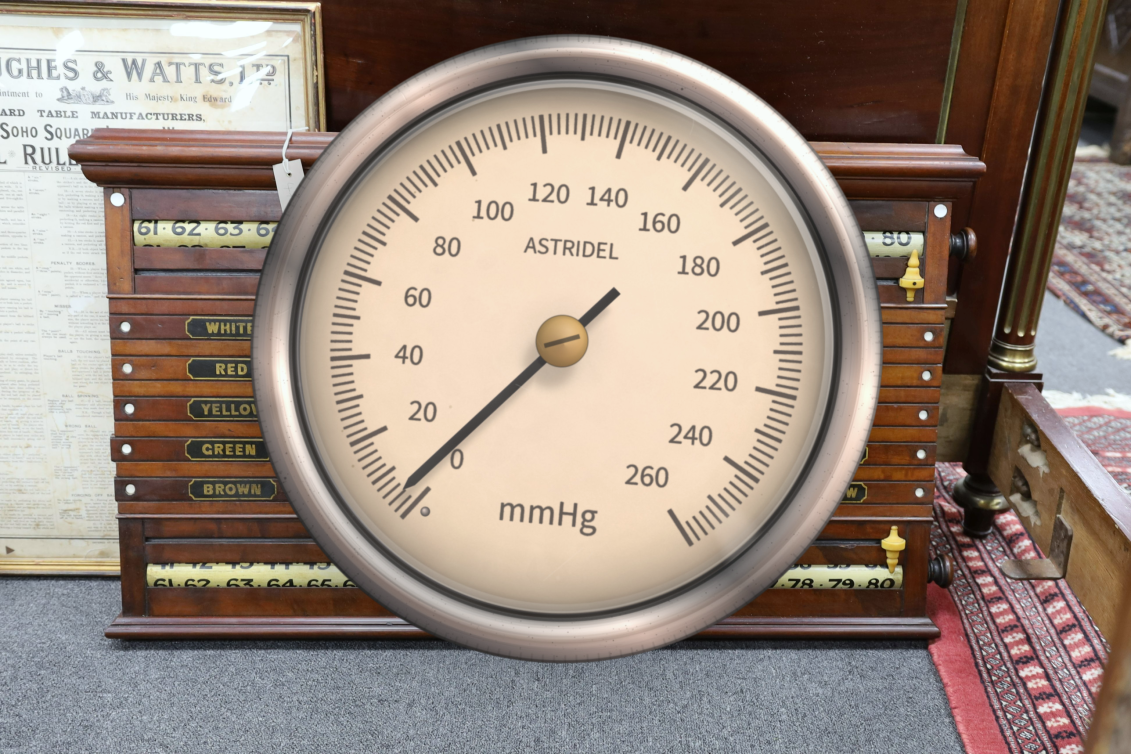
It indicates 4 mmHg
